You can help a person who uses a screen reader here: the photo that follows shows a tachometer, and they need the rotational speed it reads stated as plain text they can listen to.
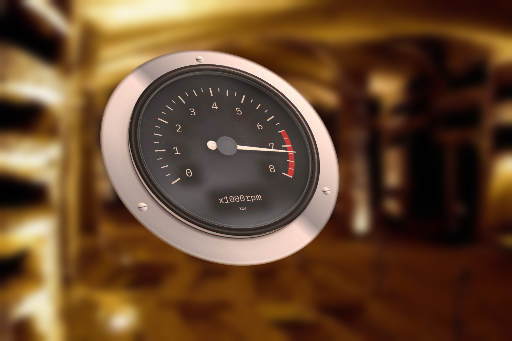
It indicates 7250 rpm
